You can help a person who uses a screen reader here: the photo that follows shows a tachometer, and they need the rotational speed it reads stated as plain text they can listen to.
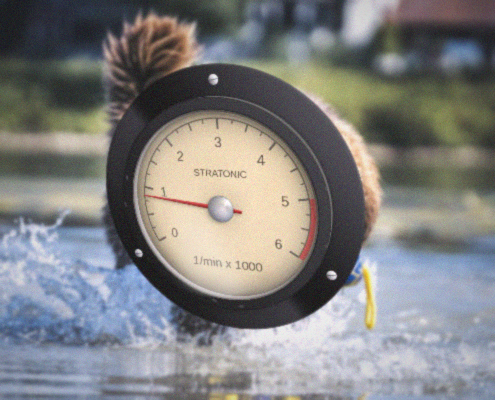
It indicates 875 rpm
